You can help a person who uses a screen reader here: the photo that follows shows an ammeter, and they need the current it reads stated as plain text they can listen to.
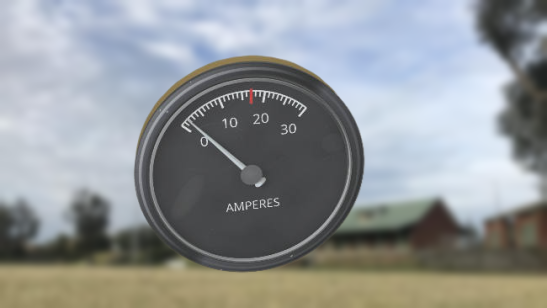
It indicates 2 A
